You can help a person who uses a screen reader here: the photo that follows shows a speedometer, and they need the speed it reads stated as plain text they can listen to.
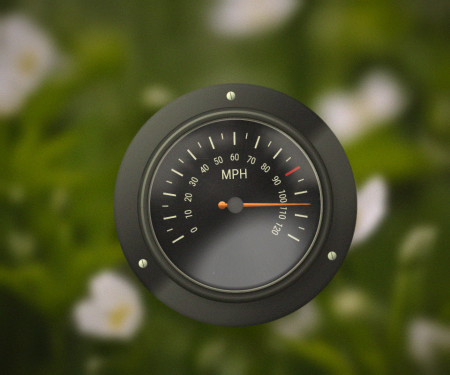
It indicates 105 mph
